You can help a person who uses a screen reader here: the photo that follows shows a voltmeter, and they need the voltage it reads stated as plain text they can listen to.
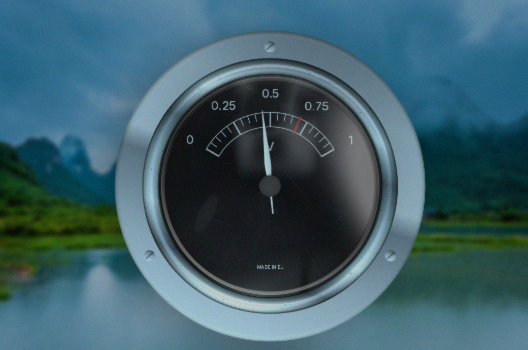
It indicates 0.45 V
